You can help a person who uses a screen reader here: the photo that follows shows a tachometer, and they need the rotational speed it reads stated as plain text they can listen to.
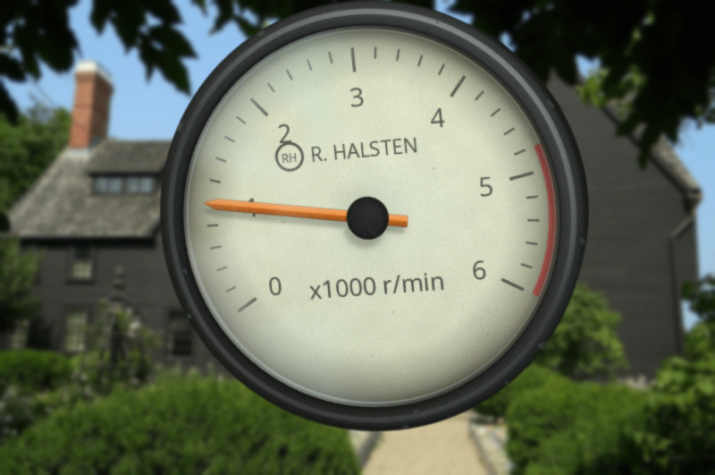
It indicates 1000 rpm
